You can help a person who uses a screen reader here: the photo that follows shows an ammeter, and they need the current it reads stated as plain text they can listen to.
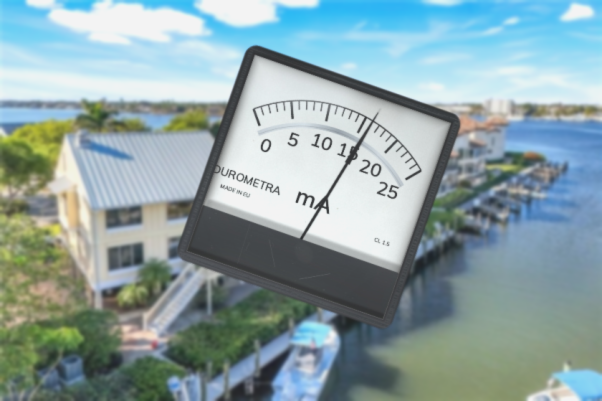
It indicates 16 mA
